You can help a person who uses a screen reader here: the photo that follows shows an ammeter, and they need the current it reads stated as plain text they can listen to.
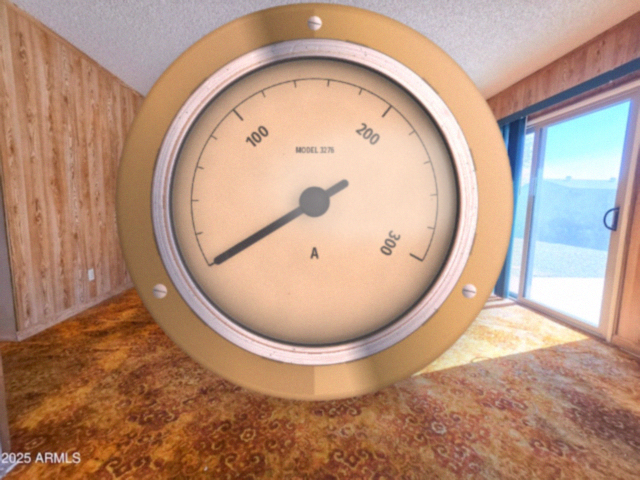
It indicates 0 A
